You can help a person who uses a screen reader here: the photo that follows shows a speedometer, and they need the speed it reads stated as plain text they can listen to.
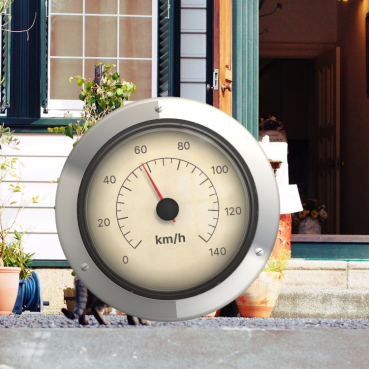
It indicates 57.5 km/h
